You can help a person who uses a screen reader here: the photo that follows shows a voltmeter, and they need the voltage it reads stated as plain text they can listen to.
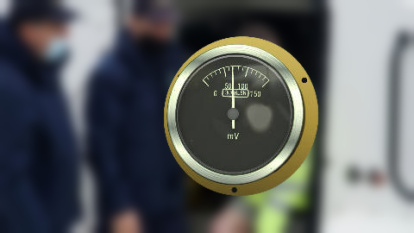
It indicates 70 mV
